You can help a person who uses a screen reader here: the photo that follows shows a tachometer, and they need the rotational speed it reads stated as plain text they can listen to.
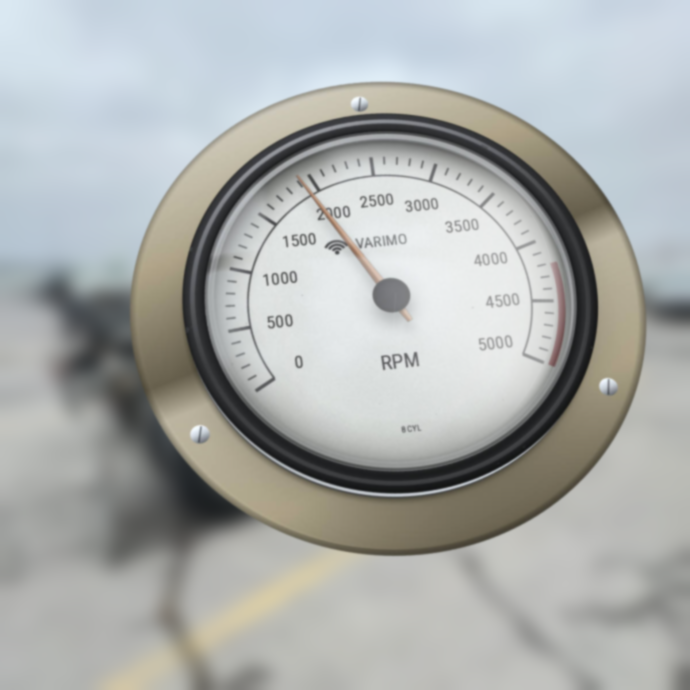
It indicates 1900 rpm
